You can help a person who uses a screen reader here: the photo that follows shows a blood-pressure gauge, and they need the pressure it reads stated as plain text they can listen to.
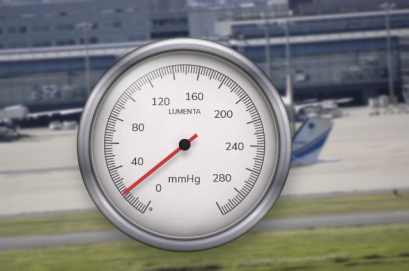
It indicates 20 mmHg
